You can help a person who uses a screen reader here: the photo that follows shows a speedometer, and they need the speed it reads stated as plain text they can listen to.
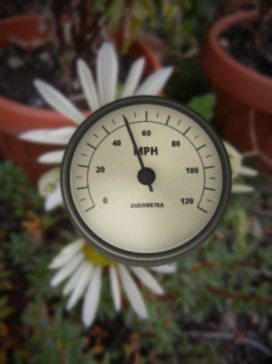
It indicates 50 mph
